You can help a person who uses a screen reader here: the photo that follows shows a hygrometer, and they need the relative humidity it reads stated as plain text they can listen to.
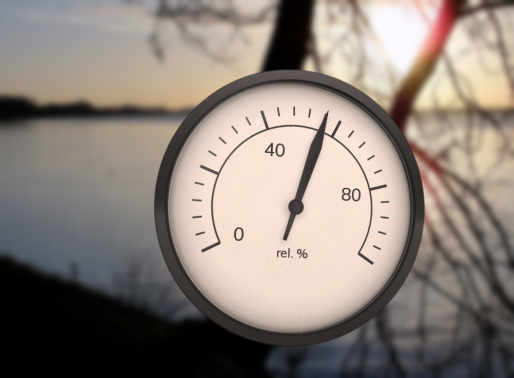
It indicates 56 %
